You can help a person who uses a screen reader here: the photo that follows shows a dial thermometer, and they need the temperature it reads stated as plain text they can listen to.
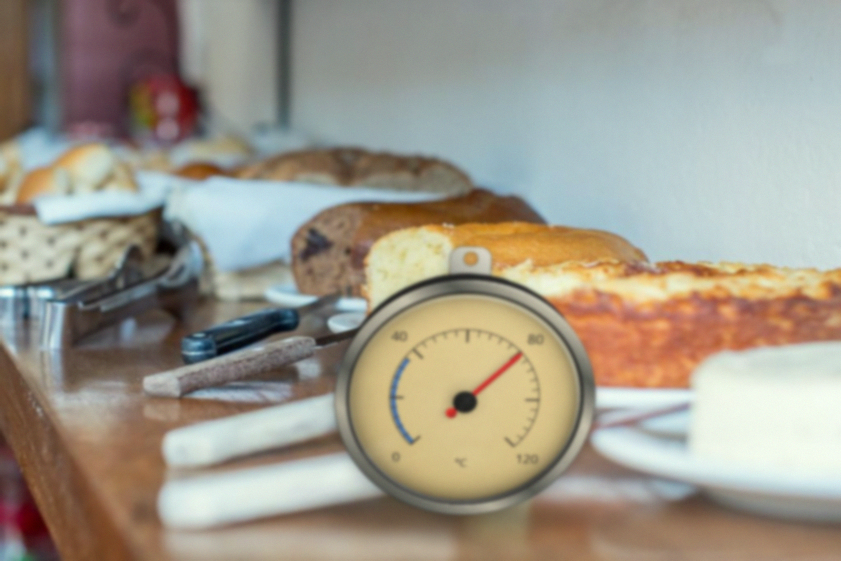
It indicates 80 °C
